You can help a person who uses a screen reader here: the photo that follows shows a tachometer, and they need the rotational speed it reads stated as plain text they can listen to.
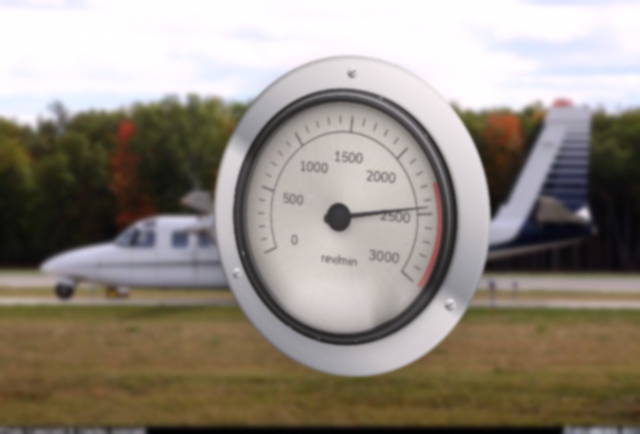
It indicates 2450 rpm
